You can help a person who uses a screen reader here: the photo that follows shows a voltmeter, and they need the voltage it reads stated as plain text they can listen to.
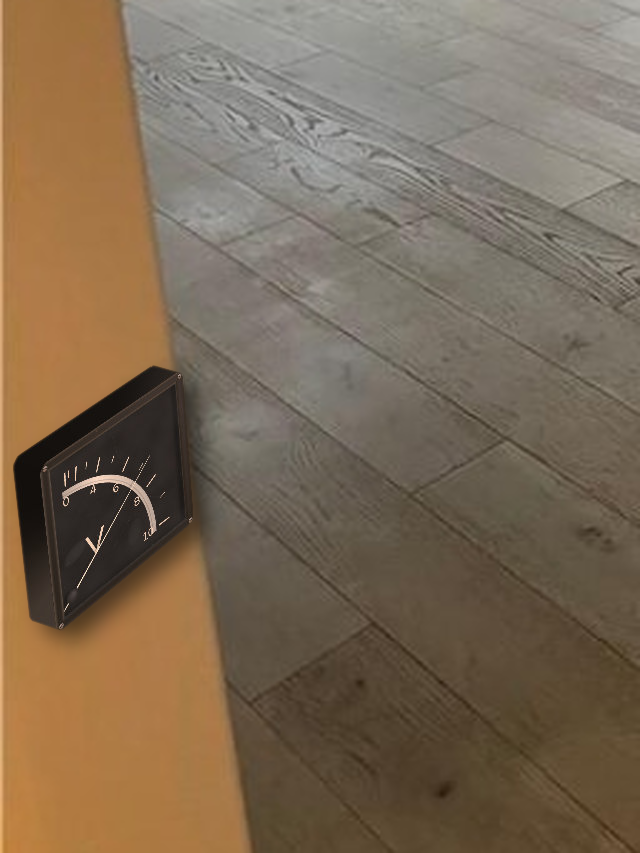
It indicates 7 V
